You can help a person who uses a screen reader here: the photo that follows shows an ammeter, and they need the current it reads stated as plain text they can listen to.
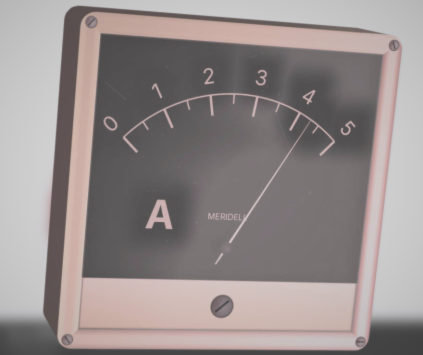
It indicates 4.25 A
